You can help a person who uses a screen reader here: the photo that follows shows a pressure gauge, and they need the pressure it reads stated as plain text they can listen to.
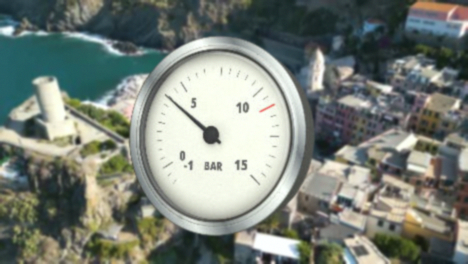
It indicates 4 bar
